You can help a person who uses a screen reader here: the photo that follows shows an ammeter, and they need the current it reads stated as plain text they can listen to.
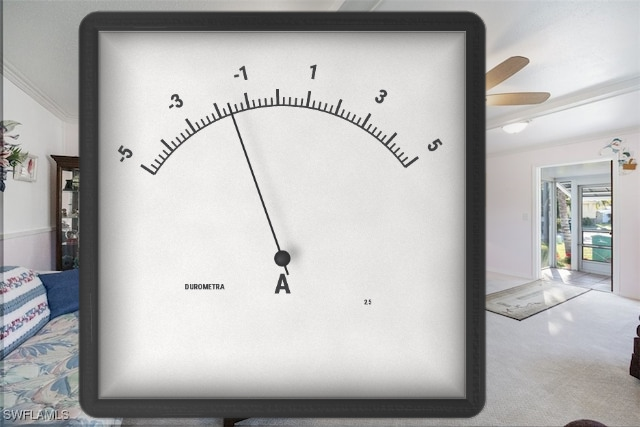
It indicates -1.6 A
